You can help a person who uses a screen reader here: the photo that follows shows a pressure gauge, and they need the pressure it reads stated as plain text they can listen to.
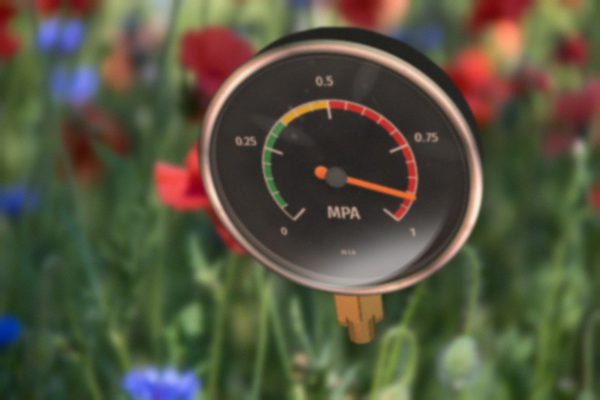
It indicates 0.9 MPa
